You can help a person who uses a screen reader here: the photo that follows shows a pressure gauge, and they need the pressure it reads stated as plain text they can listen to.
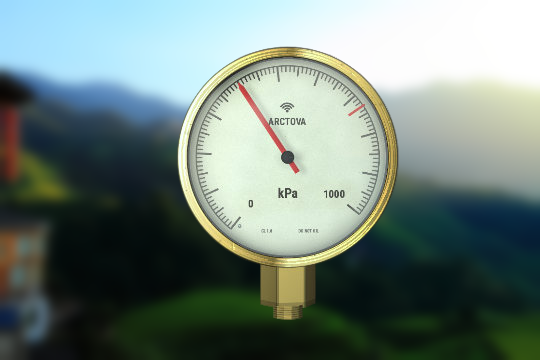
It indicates 400 kPa
